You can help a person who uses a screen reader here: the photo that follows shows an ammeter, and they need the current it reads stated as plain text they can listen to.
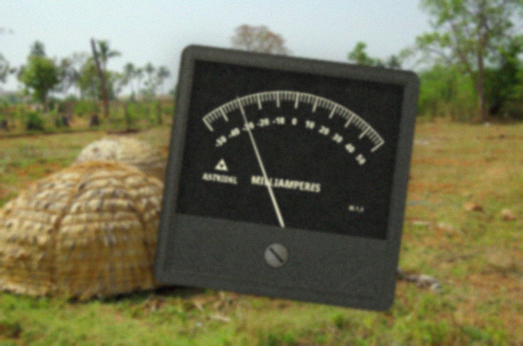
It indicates -30 mA
